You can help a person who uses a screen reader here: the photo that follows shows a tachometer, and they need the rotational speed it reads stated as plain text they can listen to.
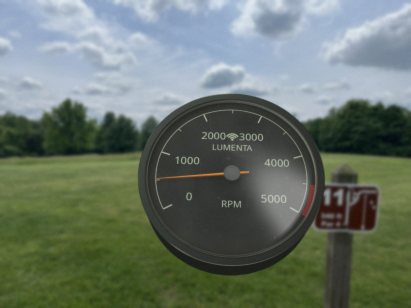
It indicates 500 rpm
